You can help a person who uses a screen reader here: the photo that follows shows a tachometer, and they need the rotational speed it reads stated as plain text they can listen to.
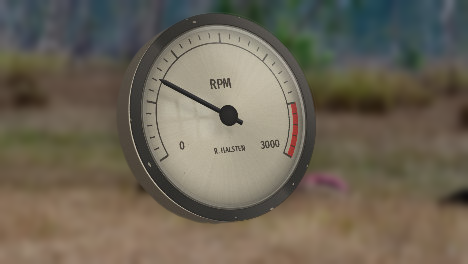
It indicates 700 rpm
